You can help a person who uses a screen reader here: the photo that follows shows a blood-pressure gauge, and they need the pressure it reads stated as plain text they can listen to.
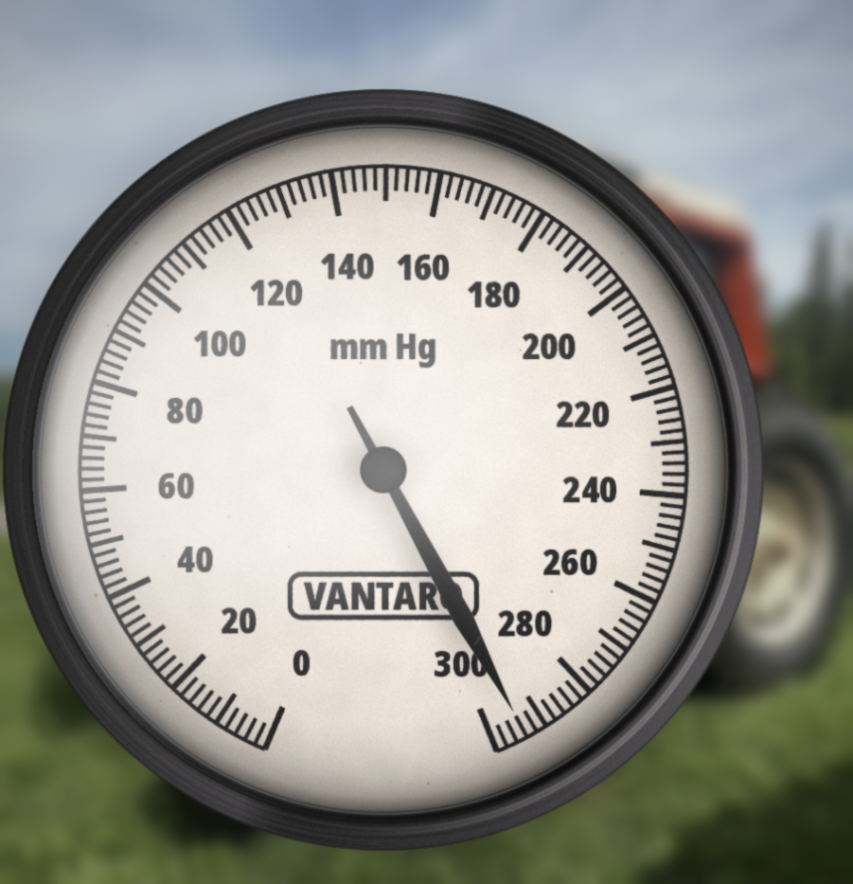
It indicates 294 mmHg
